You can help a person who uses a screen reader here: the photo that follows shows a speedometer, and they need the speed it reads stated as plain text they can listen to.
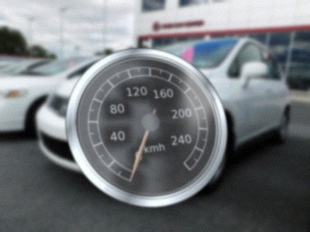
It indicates 0 km/h
